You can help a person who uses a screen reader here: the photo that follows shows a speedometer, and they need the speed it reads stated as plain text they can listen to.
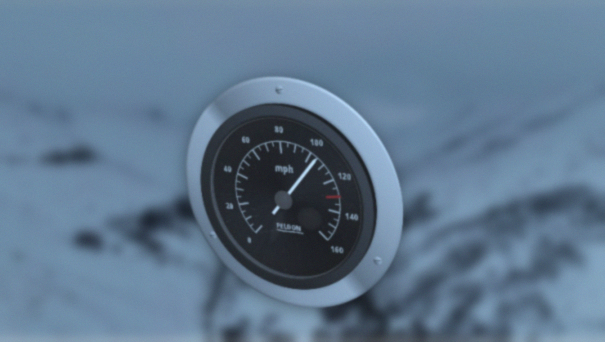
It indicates 105 mph
